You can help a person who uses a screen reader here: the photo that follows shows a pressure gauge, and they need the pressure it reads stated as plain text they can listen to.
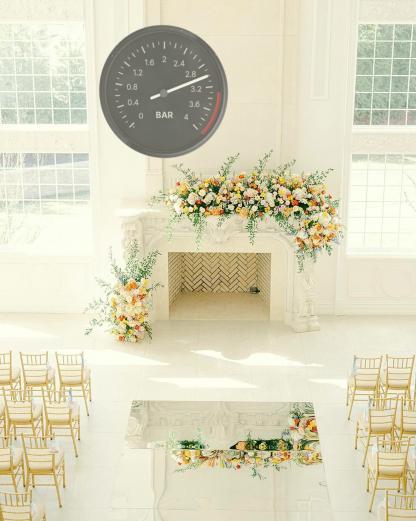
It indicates 3 bar
